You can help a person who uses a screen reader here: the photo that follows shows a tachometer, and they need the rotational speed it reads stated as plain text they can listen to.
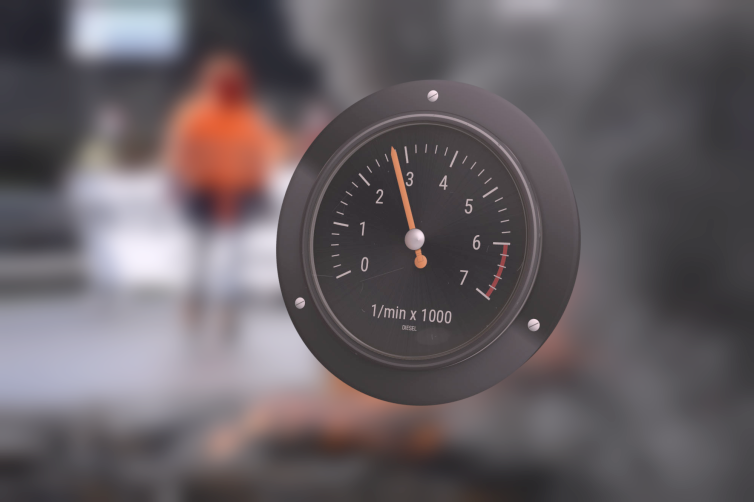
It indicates 2800 rpm
